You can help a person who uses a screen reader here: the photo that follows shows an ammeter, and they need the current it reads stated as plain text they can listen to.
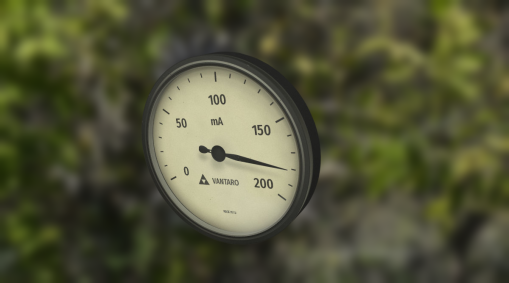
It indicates 180 mA
